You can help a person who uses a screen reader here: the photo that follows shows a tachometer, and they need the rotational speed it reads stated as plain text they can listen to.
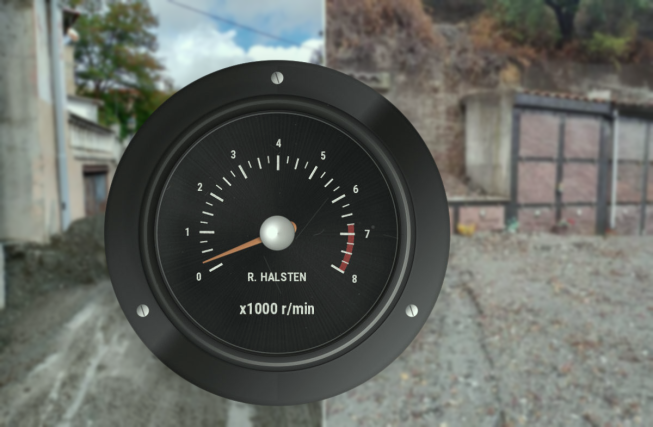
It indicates 250 rpm
